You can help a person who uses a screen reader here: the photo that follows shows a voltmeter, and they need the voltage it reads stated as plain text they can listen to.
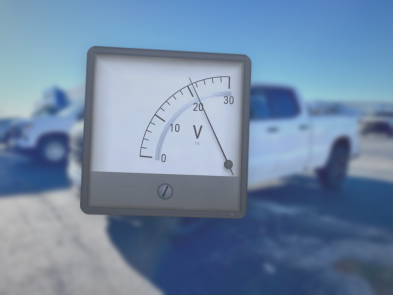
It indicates 21 V
